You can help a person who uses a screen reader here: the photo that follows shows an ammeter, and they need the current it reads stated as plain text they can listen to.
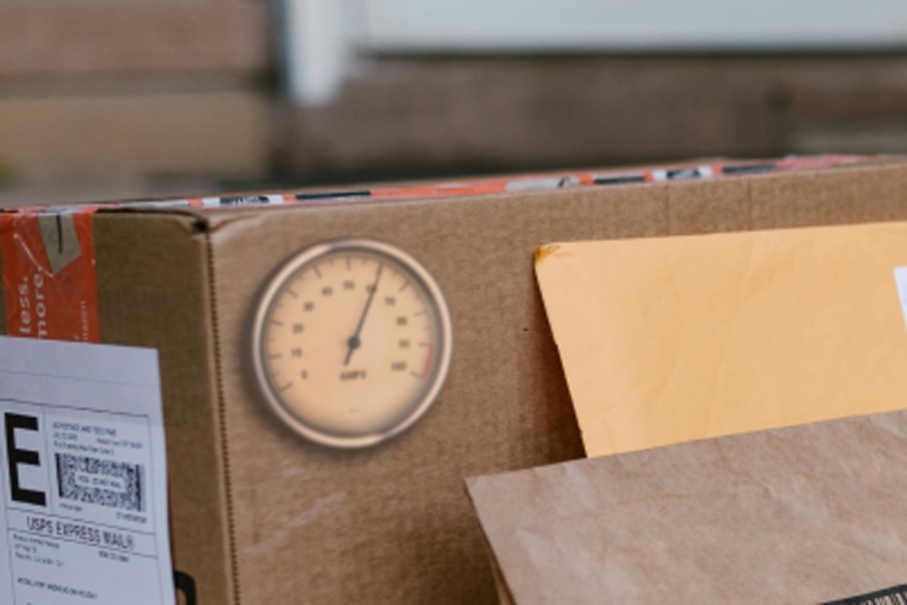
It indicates 60 A
